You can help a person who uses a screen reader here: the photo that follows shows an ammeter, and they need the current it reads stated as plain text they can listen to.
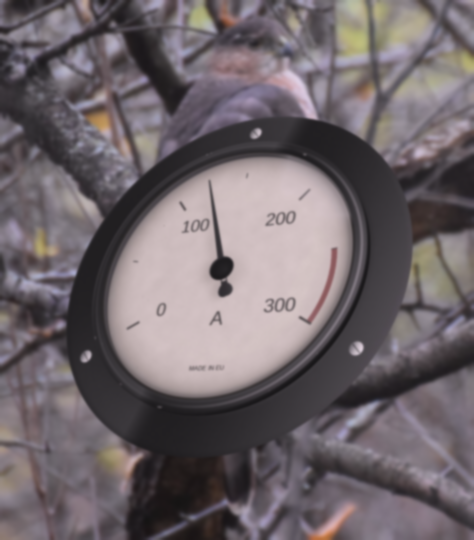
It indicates 125 A
